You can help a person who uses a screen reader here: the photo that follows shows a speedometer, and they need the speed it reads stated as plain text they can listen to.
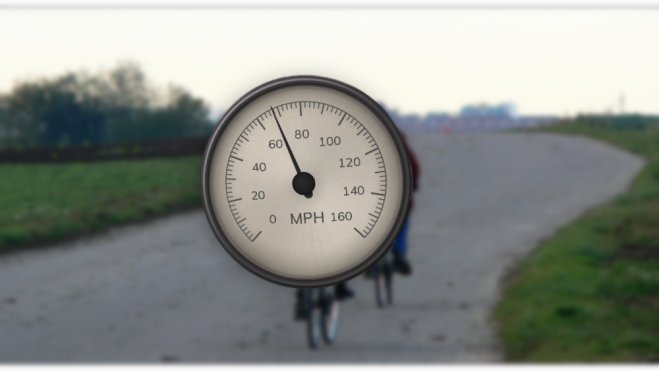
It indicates 68 mph
